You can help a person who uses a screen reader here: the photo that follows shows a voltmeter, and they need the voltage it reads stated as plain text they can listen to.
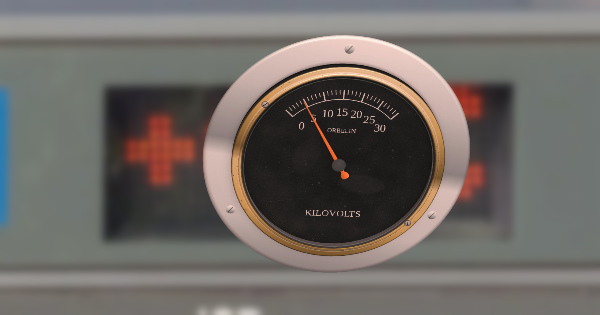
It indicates 5 kV
